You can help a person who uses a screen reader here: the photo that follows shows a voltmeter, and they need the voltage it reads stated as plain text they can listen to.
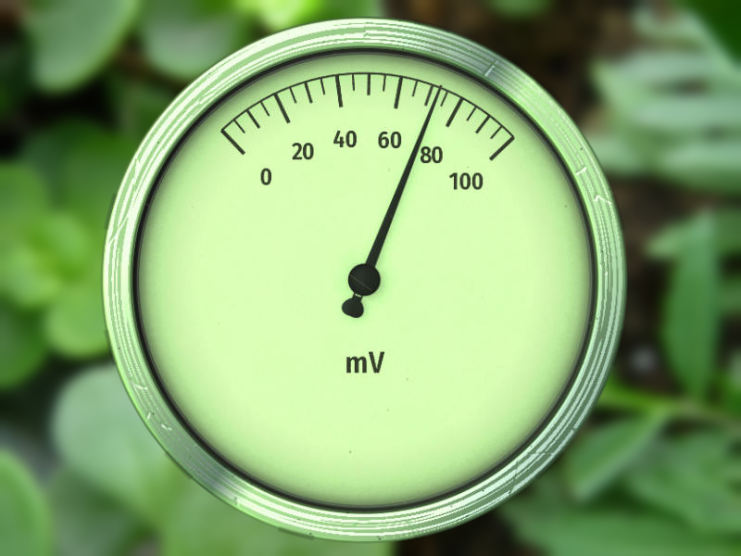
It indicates 72.5 mV
